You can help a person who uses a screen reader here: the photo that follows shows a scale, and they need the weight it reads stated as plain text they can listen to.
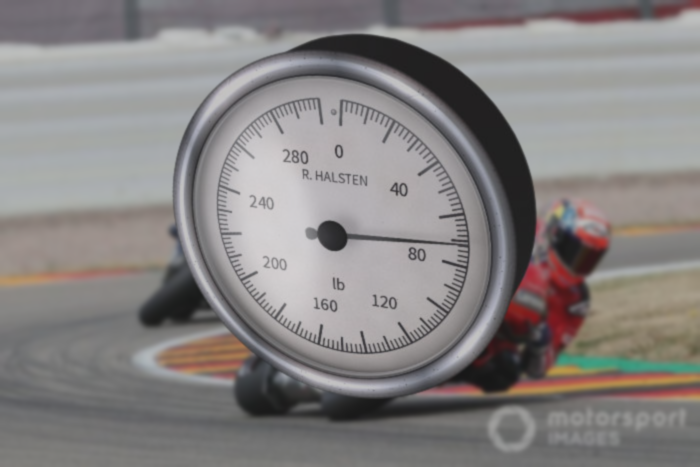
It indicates 70 lb
